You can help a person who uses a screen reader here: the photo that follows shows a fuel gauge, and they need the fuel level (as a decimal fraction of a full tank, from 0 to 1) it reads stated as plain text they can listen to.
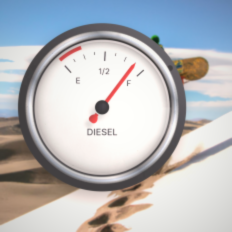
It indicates 0.875
